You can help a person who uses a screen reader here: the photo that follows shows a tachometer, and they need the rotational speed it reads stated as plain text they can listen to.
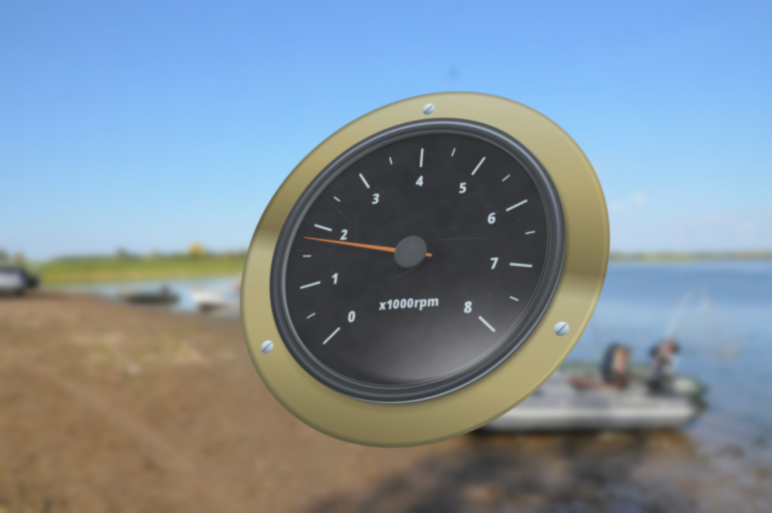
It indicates 1750 rpm
